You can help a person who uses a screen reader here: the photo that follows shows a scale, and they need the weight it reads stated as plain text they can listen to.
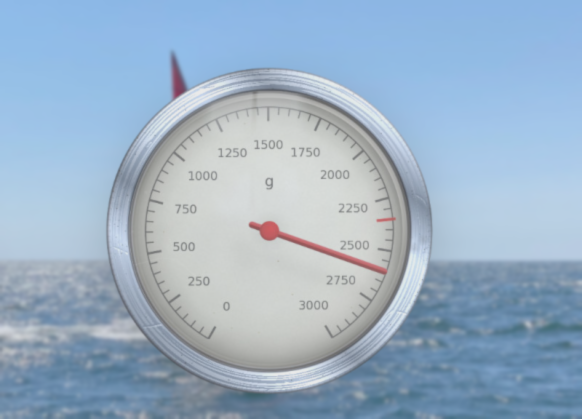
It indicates 2600 g
